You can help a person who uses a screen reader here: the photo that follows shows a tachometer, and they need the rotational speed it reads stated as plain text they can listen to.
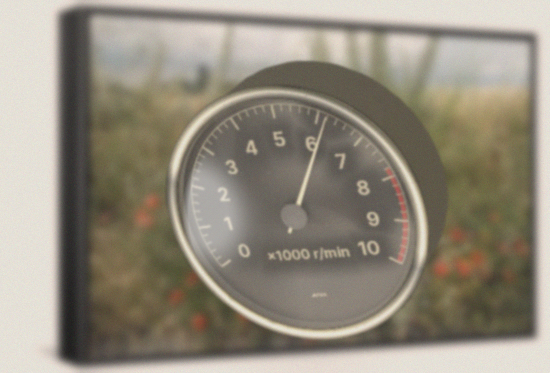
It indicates 6200 rpm
